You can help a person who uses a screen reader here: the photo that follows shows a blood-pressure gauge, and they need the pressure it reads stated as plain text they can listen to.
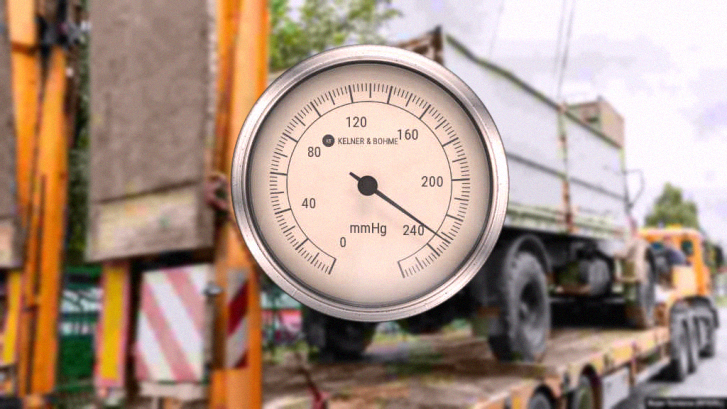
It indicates 232 mmHg
